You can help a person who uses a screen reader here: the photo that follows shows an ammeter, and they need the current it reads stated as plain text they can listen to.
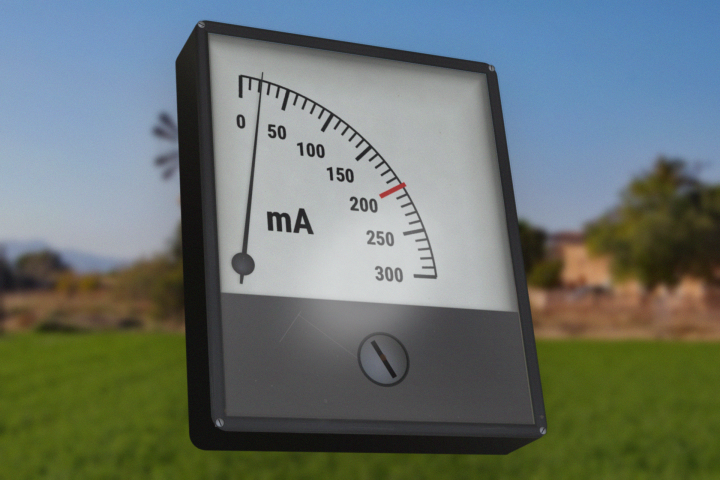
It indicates 20 mA
